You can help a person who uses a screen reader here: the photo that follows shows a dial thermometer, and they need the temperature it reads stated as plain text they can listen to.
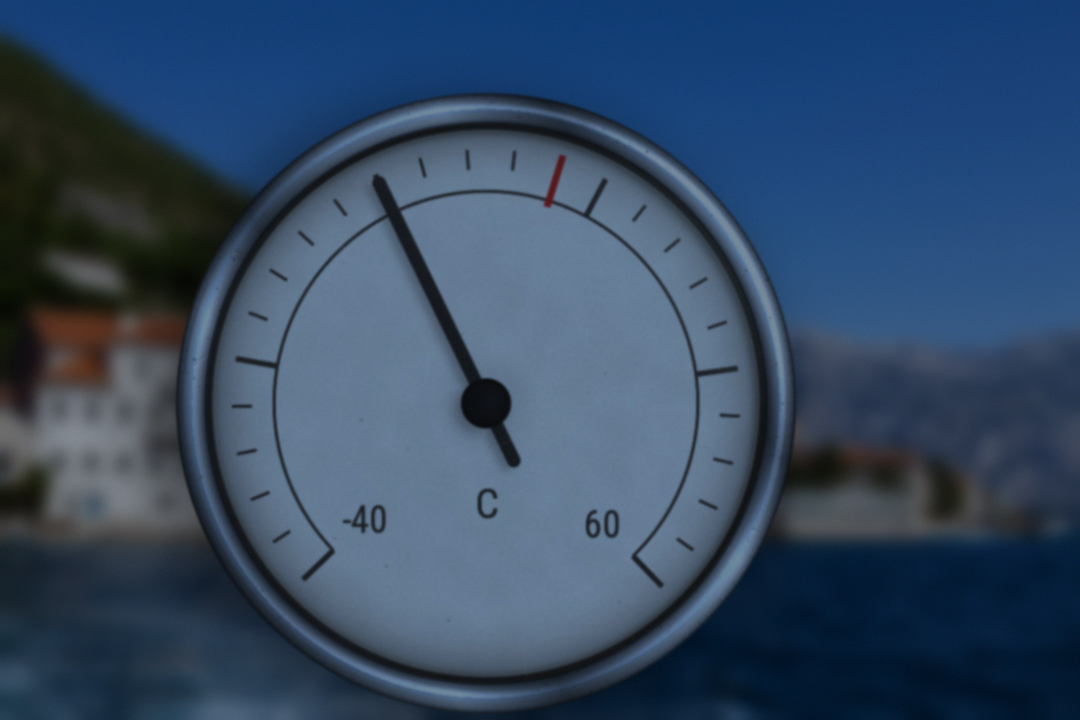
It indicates 0 °C
